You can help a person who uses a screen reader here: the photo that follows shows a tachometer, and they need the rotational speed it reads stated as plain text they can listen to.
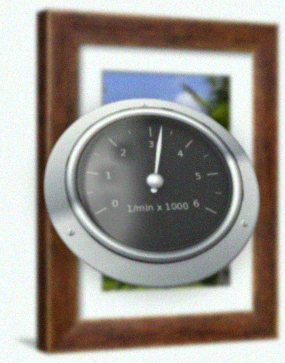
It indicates 3250 rpm
